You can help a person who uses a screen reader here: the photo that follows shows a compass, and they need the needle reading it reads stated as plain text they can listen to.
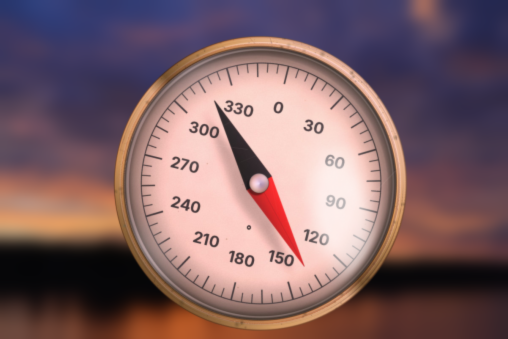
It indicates 137.5 °
